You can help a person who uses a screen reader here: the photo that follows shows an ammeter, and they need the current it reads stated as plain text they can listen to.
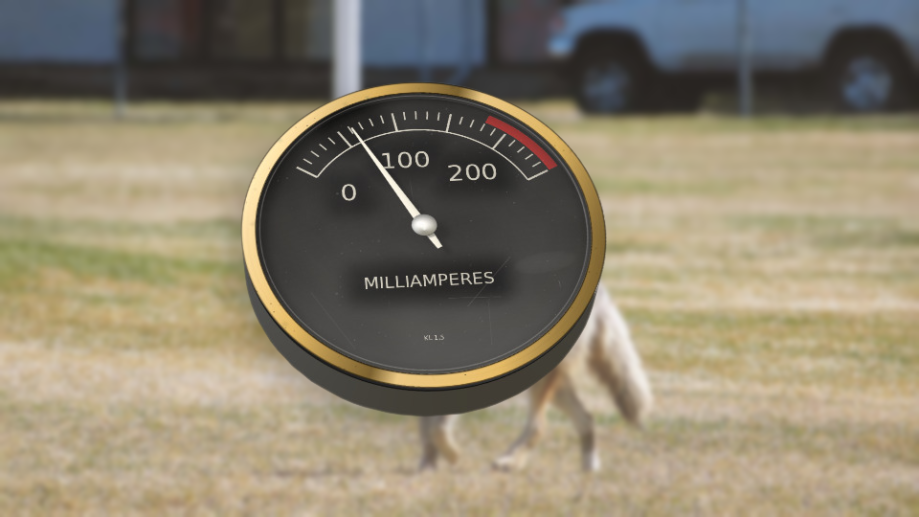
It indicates 60 mA
